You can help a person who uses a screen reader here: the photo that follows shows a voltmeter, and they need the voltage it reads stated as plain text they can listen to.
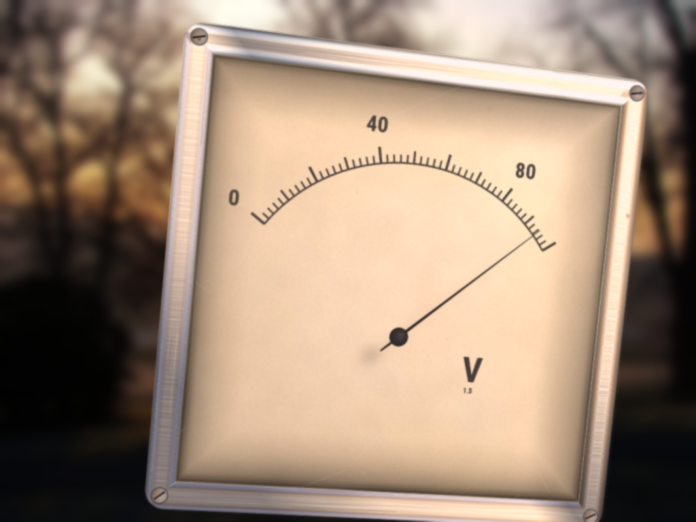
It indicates 94 V
